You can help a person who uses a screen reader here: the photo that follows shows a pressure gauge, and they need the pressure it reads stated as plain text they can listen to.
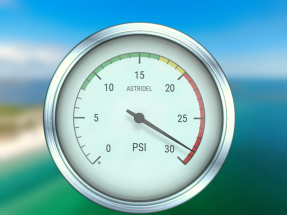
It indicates 28.5 psi
